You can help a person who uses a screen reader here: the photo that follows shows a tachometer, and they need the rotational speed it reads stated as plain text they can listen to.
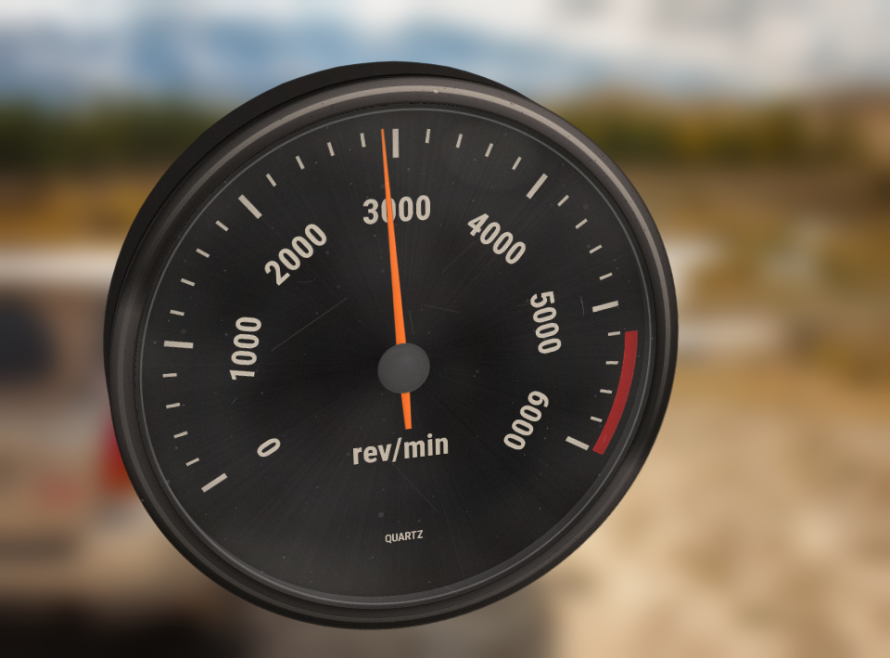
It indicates 2900 rpm
